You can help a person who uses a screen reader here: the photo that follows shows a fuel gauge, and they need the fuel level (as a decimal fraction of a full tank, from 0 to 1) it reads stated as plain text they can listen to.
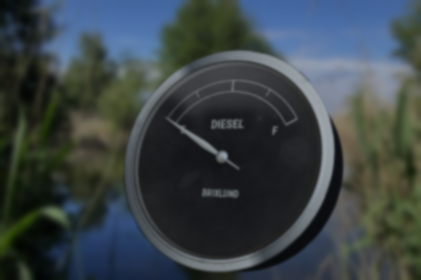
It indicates 0
